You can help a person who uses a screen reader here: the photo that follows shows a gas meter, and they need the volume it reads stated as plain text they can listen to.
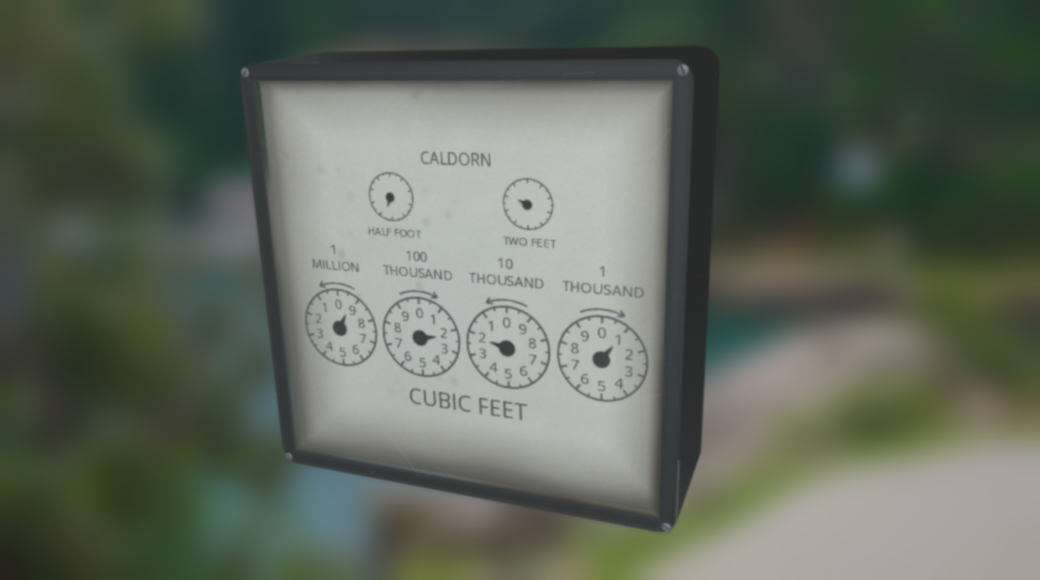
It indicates 922100 ft³
